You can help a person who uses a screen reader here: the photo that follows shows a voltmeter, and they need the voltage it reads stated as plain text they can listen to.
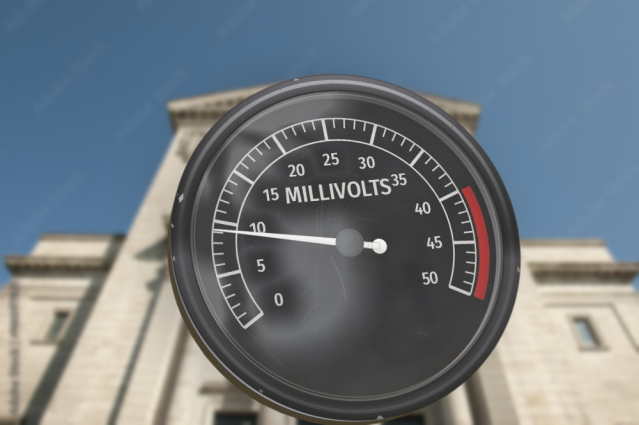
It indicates 9 mV
